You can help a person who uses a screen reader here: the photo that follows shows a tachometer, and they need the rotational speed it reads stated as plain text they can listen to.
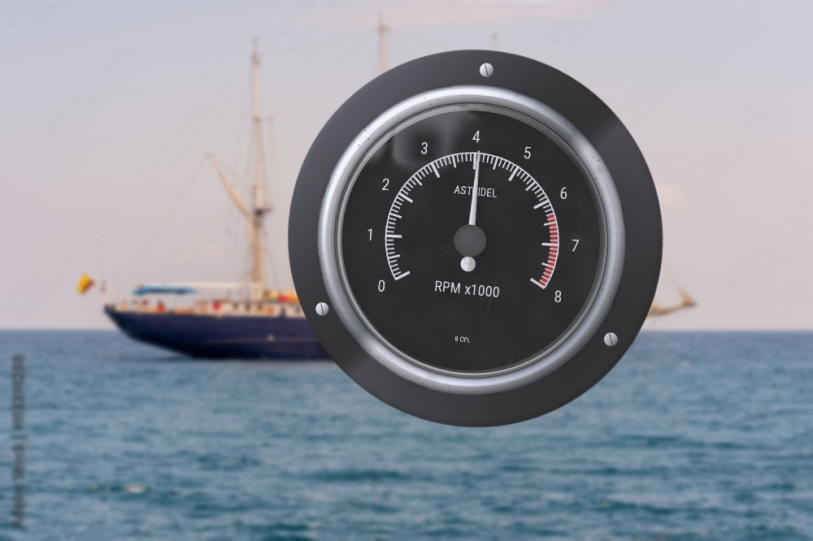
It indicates 4100 rpm
